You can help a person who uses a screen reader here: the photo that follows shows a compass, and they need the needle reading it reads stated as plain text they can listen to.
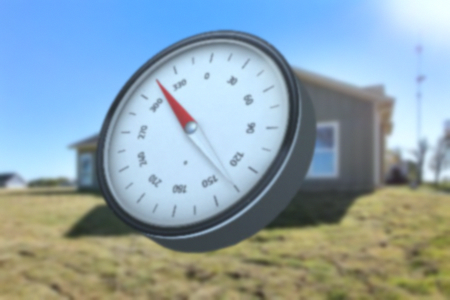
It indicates 315 °
